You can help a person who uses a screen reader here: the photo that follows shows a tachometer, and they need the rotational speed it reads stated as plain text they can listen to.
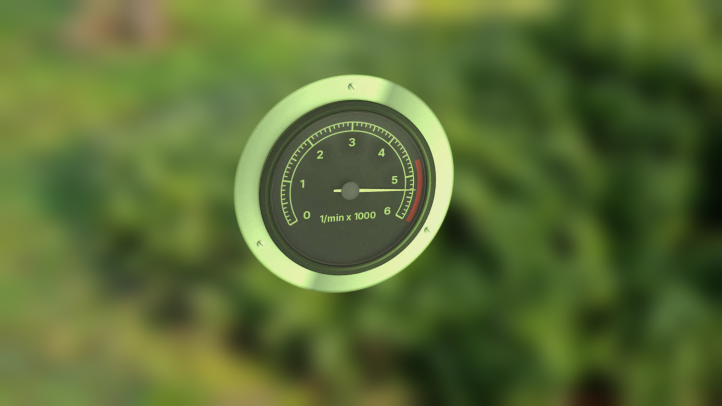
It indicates 5300 rpm
